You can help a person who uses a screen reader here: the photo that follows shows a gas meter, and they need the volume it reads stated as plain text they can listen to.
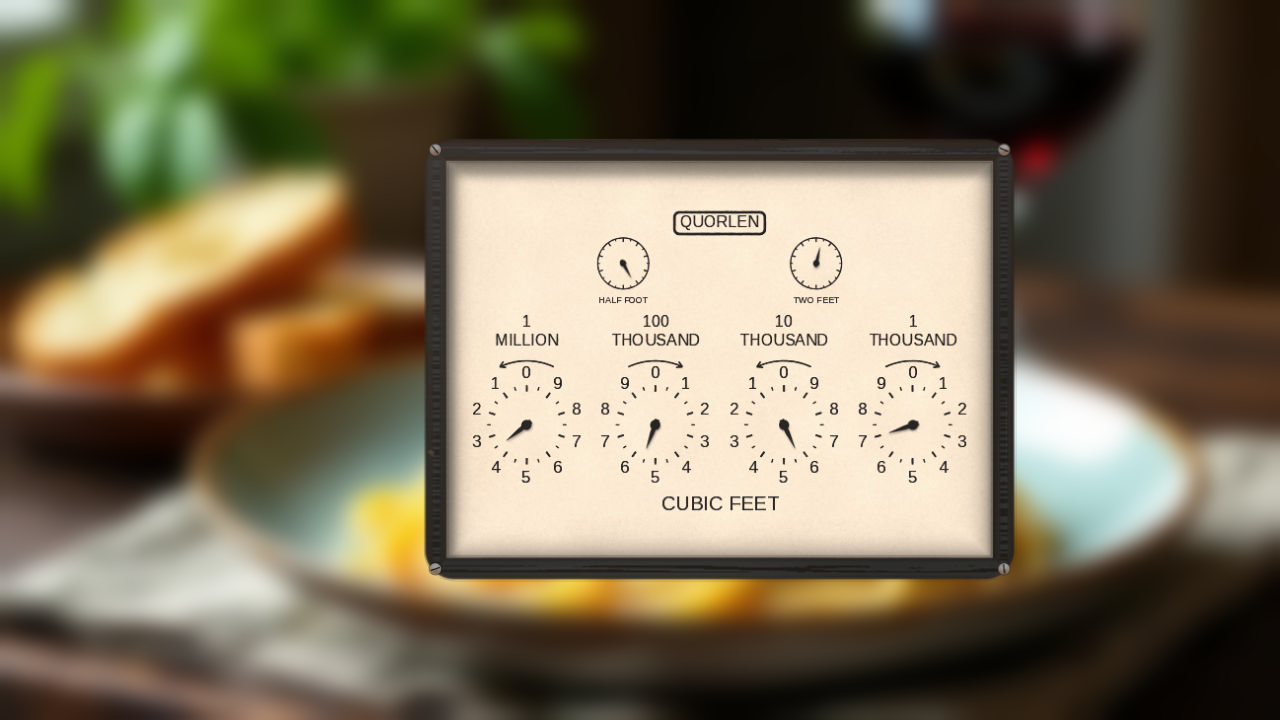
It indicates 355700 ft³
